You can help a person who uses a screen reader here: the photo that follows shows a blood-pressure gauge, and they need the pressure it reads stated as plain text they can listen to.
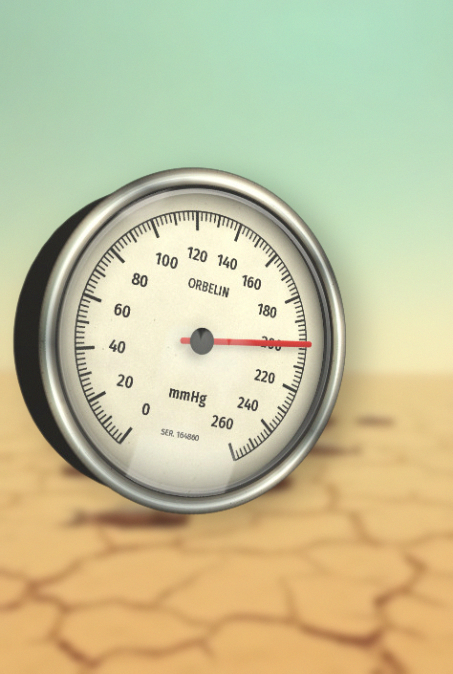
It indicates 200 mmHg
